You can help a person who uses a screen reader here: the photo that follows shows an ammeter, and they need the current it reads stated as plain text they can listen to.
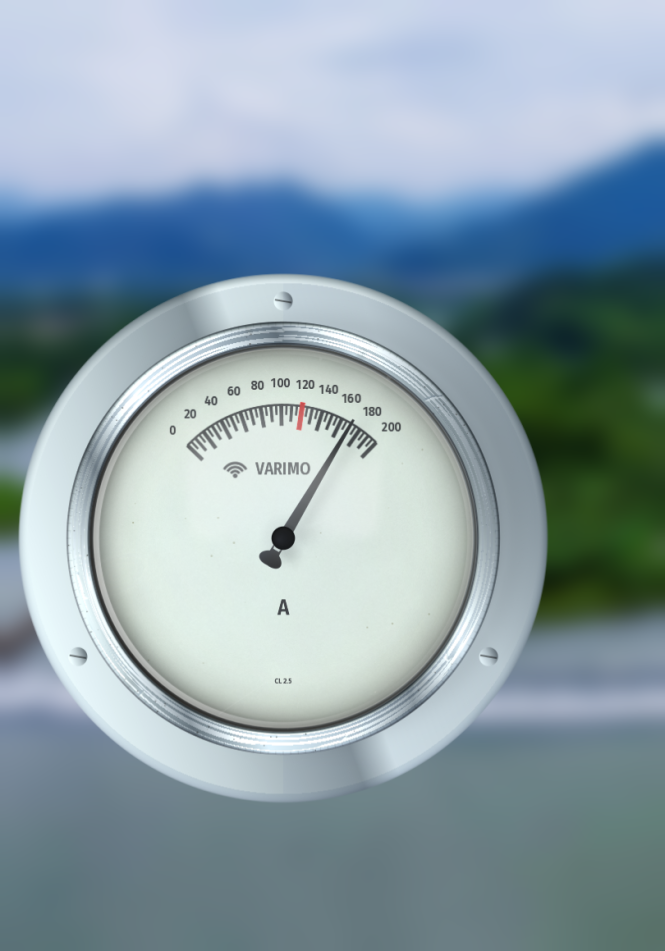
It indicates 170 A
